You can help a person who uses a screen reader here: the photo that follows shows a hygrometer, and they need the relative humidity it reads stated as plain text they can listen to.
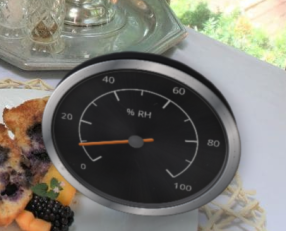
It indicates 10 %
